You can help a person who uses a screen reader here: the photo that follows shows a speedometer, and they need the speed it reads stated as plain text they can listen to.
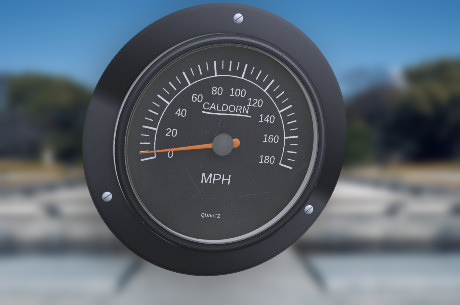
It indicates 5 mph
